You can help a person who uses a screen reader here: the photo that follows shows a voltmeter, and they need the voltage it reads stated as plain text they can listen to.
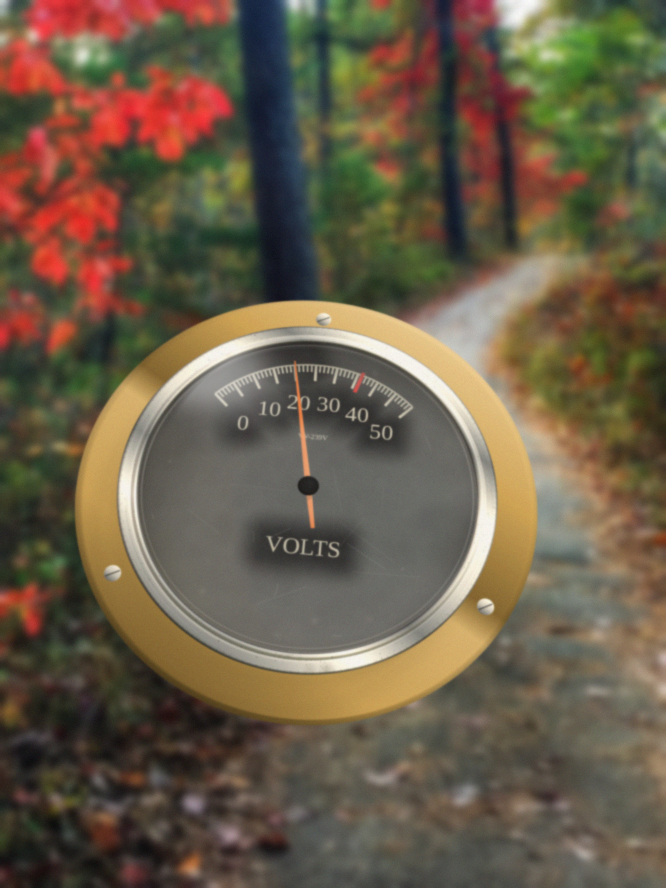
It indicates 20 V
